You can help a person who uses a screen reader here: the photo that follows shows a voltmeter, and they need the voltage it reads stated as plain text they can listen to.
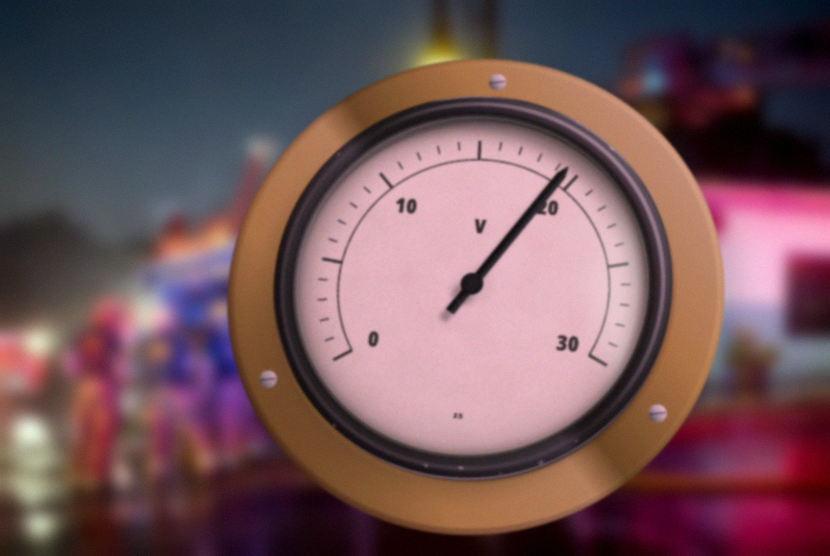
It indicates 19.5 V
